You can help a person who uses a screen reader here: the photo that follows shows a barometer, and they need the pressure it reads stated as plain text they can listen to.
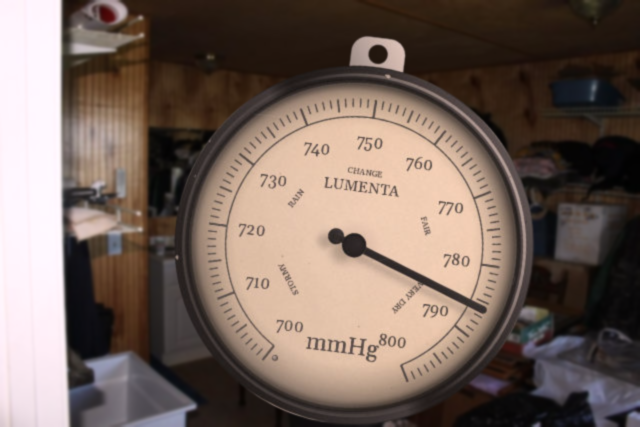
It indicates 786 mmHg
